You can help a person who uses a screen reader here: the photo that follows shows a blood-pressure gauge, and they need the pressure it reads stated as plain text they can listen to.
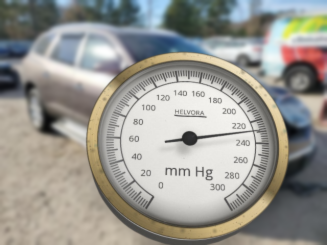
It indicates 230 mmHg
